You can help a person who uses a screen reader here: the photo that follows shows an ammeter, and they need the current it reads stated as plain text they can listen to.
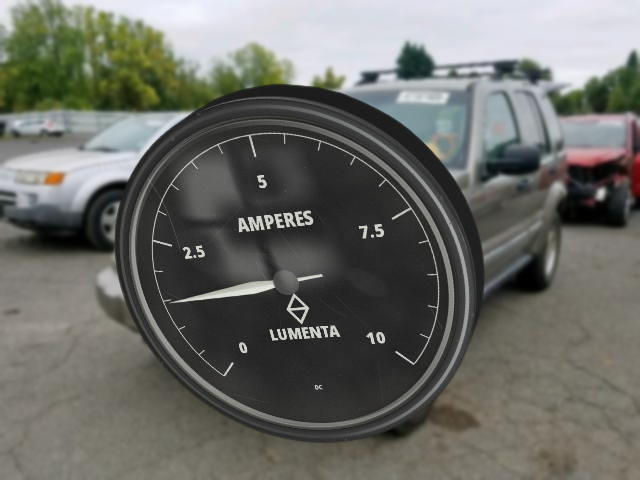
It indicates 1.5 A
